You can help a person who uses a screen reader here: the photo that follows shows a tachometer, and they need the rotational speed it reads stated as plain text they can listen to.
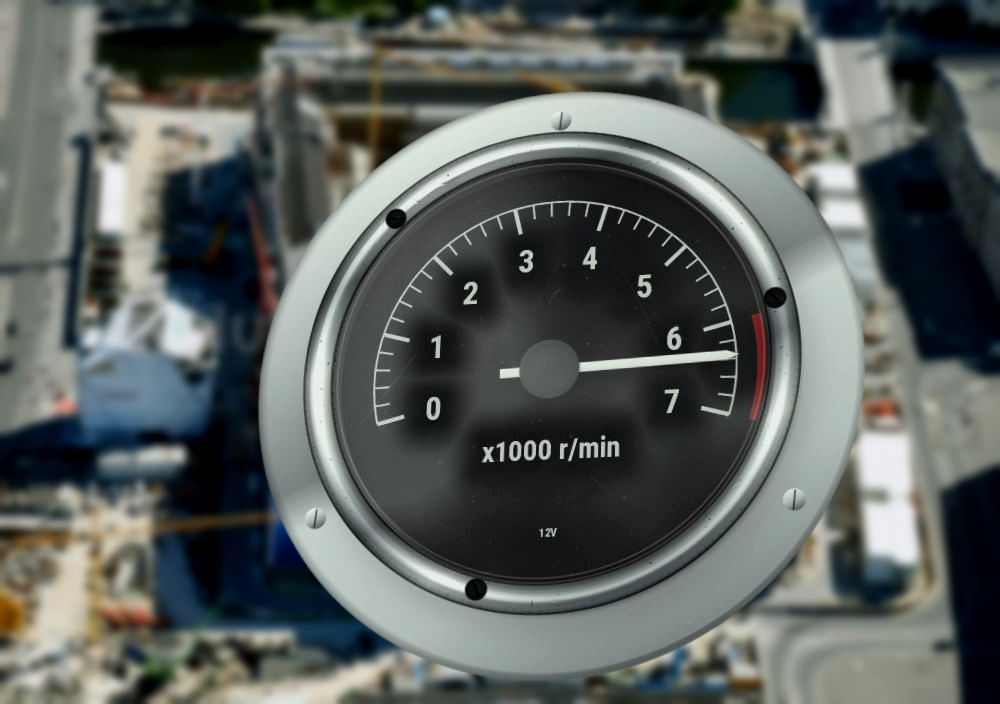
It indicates 6400 rpm
